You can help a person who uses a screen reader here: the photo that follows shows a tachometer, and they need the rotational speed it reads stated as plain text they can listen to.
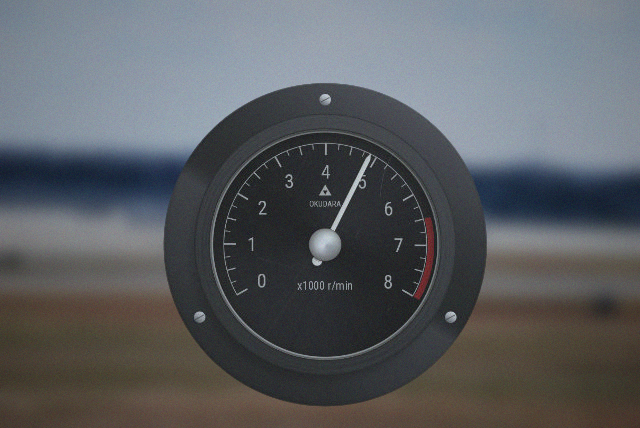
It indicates 4875 rpm
